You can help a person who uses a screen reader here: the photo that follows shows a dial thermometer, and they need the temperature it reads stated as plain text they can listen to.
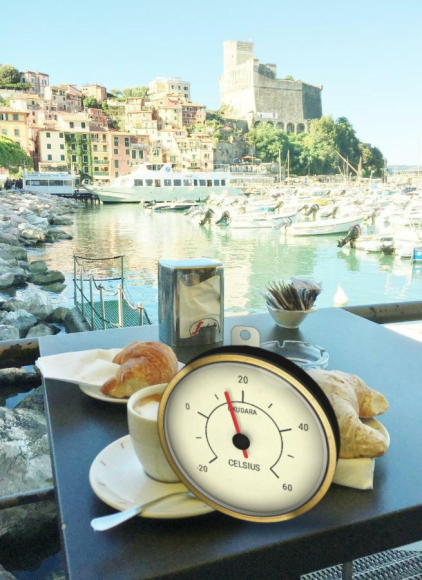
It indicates 15 °C
